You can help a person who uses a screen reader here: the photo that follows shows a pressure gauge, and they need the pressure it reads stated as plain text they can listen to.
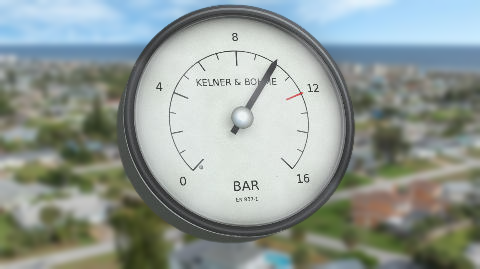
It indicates 10 bar
